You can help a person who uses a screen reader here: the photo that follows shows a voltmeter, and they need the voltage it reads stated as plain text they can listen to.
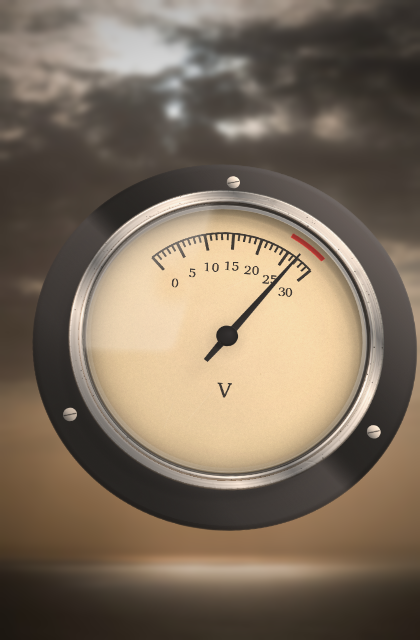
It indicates 27 V
